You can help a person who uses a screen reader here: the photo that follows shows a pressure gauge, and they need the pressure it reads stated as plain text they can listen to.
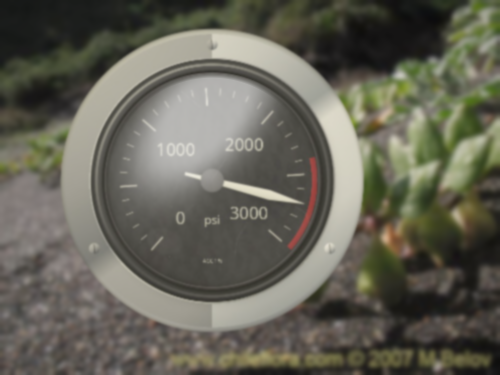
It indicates 2700 psi
